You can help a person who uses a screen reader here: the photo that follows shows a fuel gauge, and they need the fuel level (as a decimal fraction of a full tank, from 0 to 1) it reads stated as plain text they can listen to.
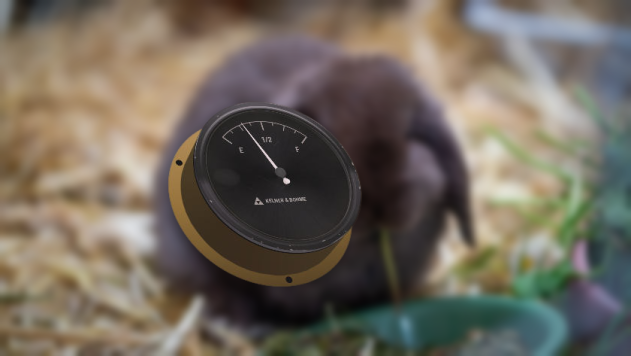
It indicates 0.25
